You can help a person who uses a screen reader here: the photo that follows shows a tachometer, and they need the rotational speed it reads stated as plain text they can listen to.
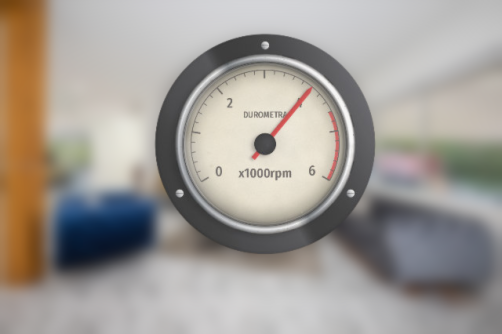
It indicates 4000 rpm
